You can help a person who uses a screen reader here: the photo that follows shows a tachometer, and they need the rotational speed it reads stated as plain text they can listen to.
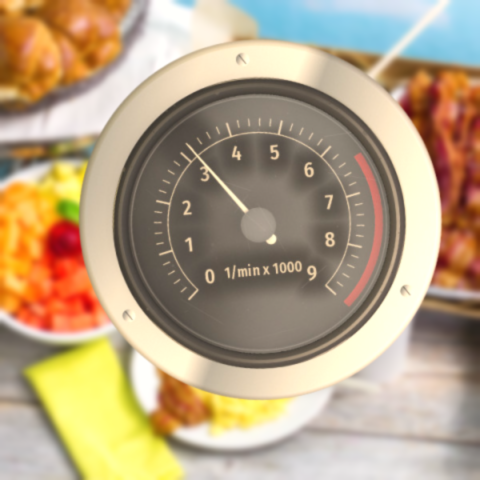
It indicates 3200 rpm
